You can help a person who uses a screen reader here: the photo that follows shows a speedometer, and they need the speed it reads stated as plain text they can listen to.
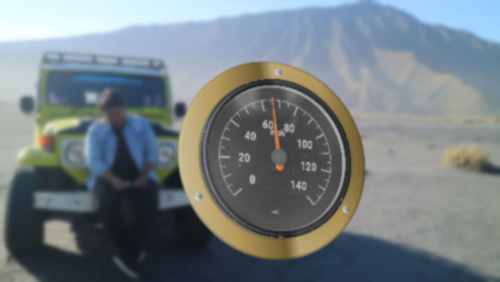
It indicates 65 mph
